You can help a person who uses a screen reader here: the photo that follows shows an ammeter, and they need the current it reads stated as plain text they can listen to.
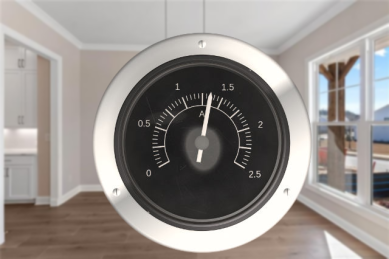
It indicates 1.35 A
